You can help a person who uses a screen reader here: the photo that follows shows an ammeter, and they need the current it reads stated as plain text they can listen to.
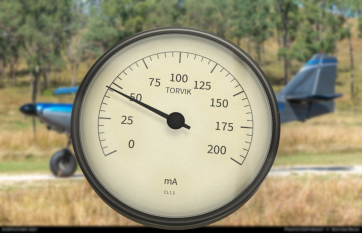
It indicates 45 mA
